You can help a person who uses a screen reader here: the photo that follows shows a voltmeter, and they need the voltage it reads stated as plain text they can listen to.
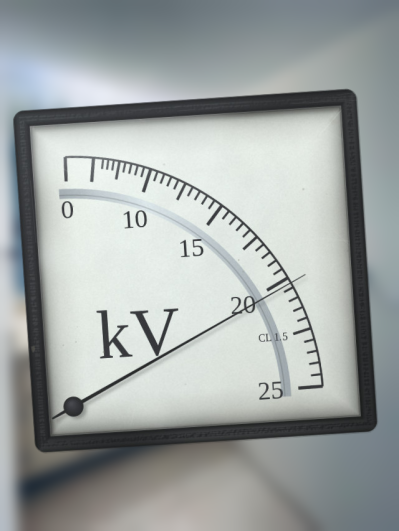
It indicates 20.25 kV
